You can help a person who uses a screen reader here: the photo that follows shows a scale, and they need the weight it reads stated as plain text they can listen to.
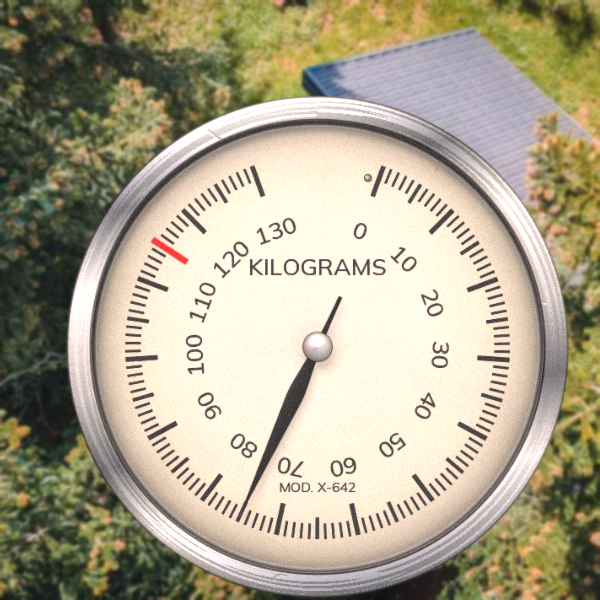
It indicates 75 kg
